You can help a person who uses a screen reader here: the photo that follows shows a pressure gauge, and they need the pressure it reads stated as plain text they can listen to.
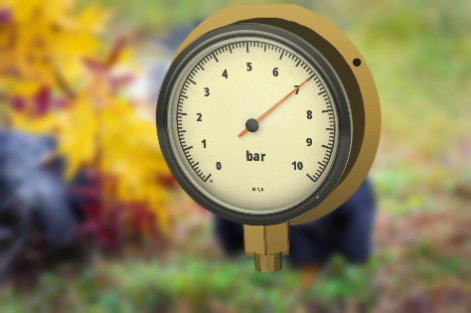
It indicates 7 bar
